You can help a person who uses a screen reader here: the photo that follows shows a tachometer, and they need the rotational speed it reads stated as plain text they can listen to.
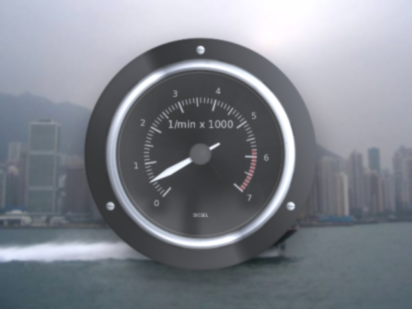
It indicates 500 rpm
